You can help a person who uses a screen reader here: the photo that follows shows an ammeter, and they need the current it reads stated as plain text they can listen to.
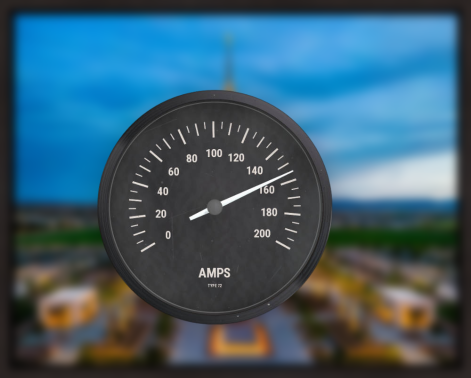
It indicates 155 A
